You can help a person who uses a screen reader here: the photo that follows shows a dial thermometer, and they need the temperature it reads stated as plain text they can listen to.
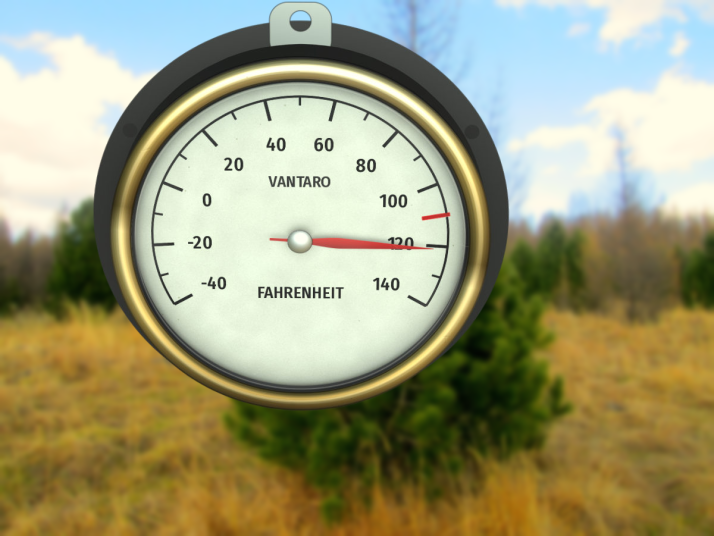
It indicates 120 °F
